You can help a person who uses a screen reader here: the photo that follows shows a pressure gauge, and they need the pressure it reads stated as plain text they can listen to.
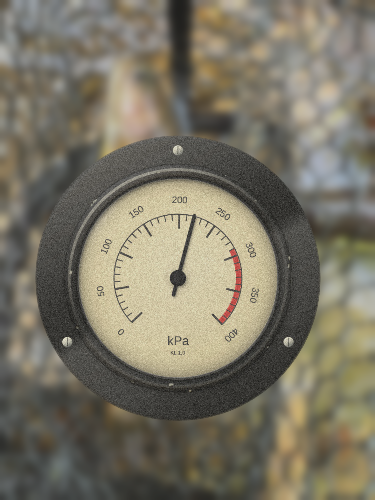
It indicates 220 kPa
